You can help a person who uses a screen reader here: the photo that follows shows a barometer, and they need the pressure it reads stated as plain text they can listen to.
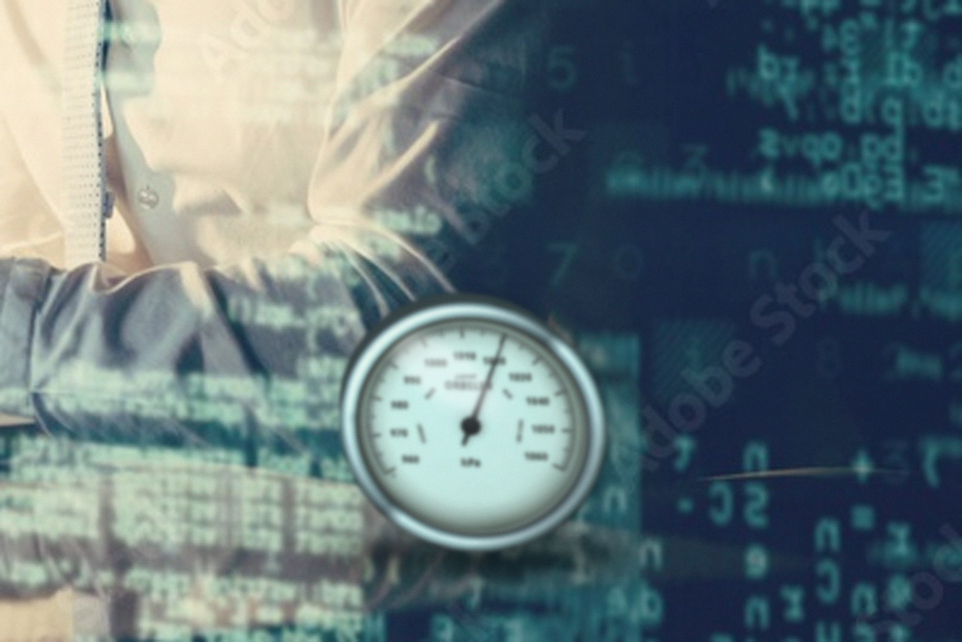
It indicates 1020 hPa
